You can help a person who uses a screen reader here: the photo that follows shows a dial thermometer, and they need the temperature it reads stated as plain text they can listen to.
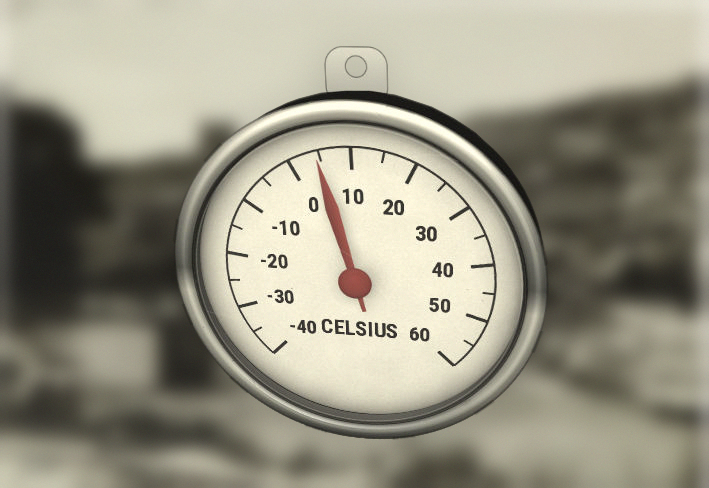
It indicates 5 °C
